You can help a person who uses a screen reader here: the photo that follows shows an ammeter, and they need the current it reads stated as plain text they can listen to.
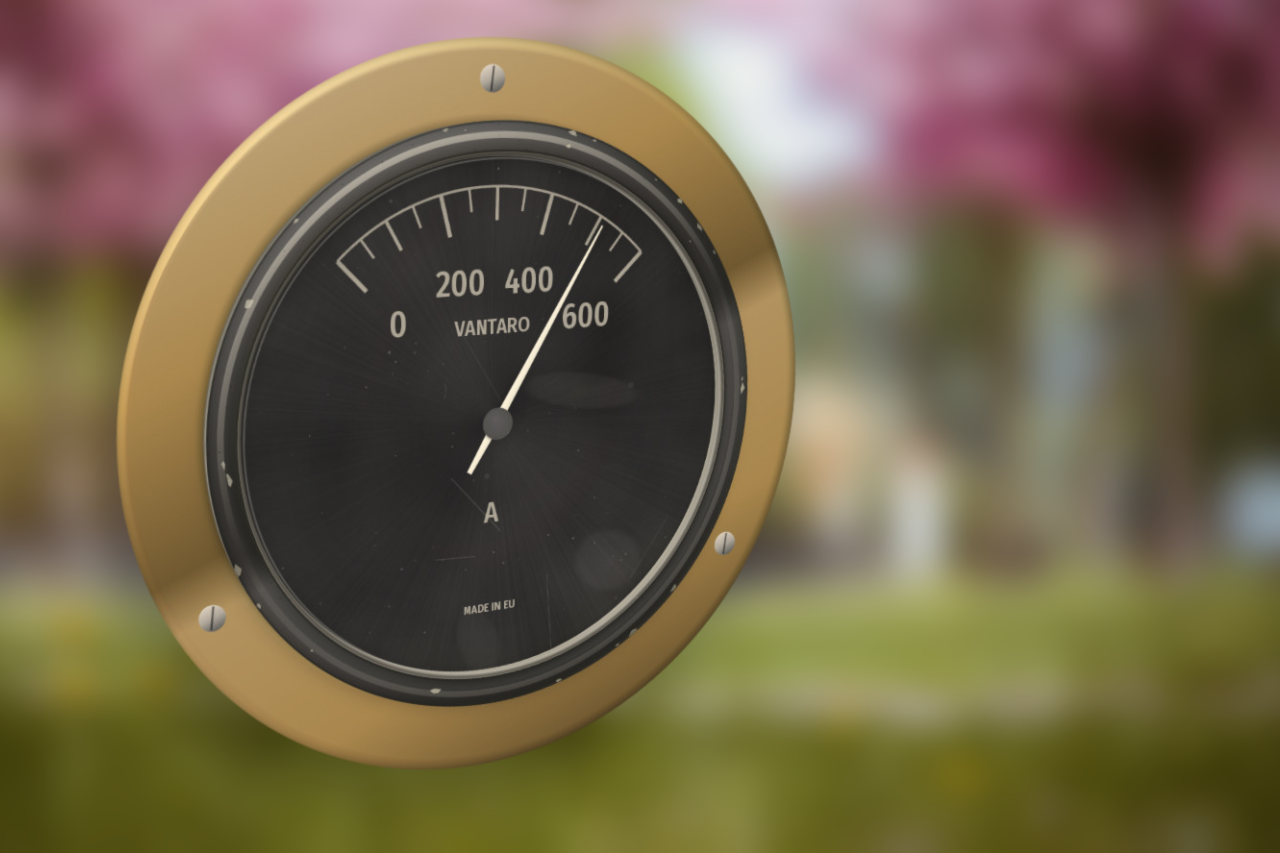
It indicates 500 A
